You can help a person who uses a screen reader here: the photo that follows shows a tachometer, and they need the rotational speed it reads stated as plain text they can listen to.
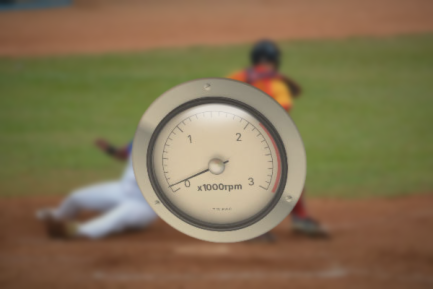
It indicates 100 rpm
